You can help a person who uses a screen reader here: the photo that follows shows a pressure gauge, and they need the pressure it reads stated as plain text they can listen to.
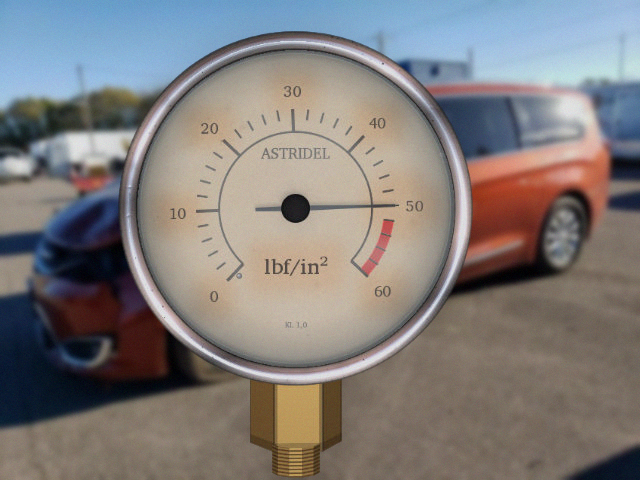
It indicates 50 psi
